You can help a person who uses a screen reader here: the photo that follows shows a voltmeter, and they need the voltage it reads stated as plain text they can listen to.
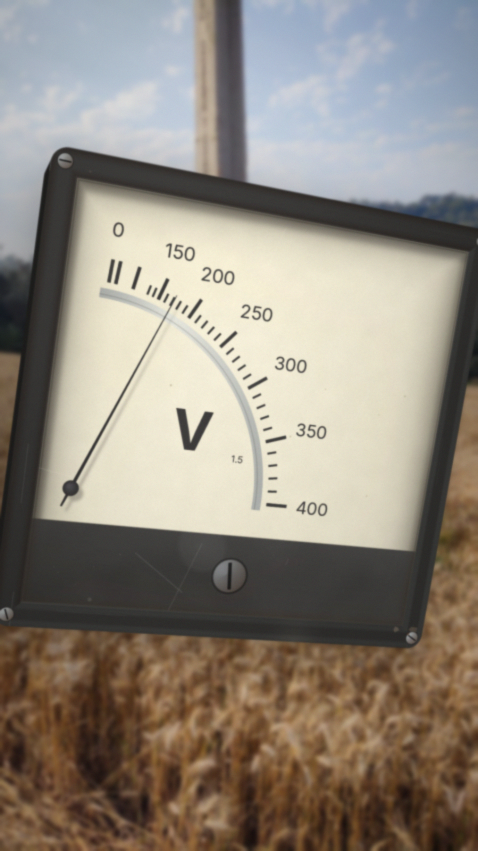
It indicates 170 V
